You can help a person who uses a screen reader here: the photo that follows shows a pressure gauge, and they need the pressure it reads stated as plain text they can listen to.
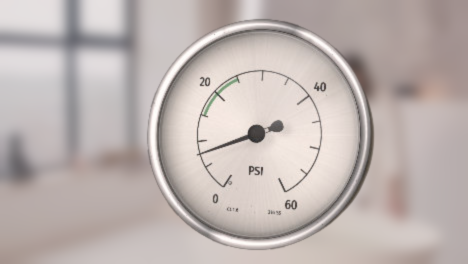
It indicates 7.5 psi
